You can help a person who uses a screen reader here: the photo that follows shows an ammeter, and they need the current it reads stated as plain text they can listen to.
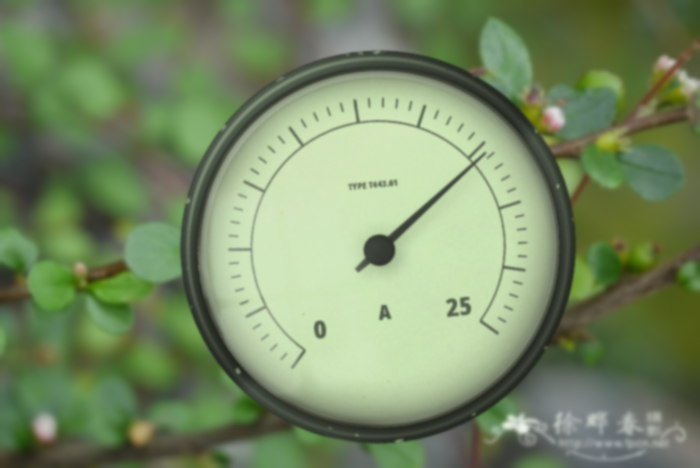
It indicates 17.75 A
